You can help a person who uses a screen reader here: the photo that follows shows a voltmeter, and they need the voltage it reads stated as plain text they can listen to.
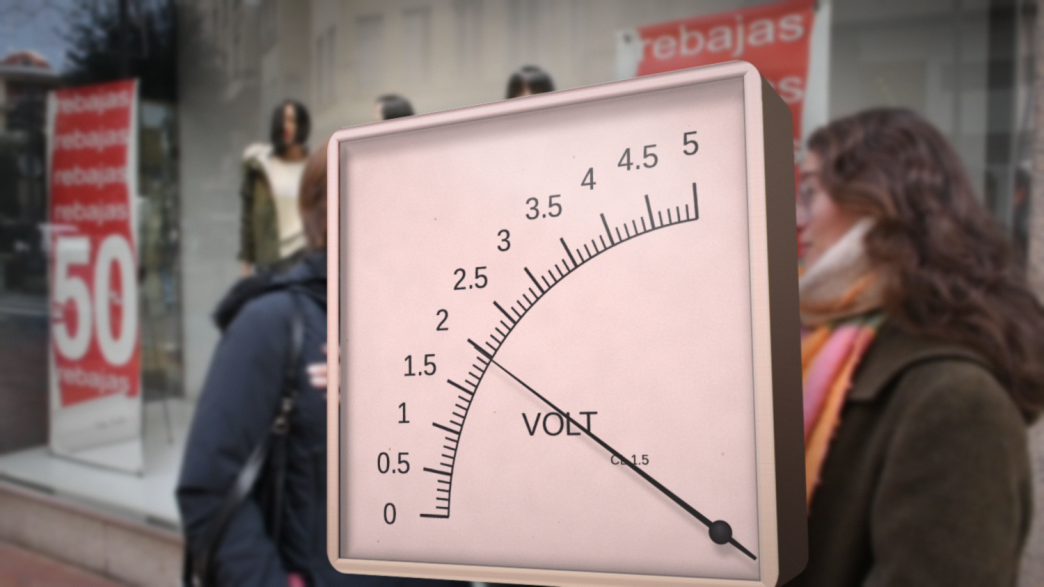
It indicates 2 V
